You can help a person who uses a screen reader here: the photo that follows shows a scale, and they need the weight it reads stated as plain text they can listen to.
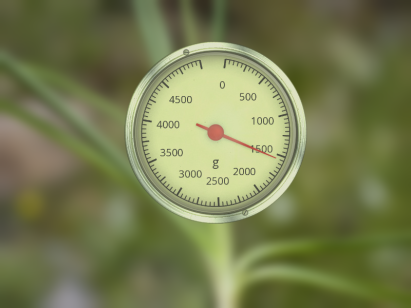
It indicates 1550 g
